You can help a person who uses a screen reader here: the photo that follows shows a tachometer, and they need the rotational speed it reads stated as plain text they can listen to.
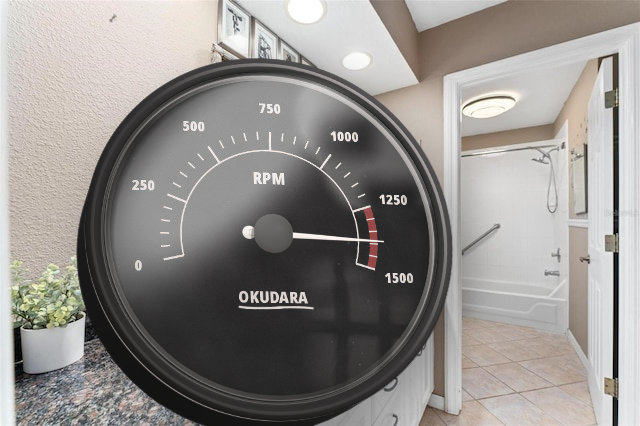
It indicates 1400 rpm
